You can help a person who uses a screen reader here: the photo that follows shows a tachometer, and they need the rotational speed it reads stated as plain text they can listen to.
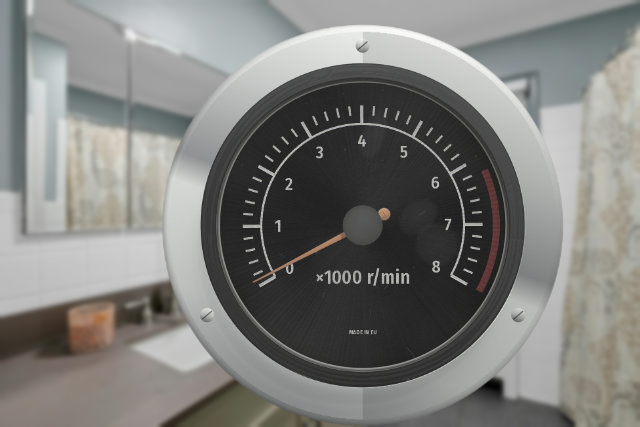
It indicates 100 rpm
